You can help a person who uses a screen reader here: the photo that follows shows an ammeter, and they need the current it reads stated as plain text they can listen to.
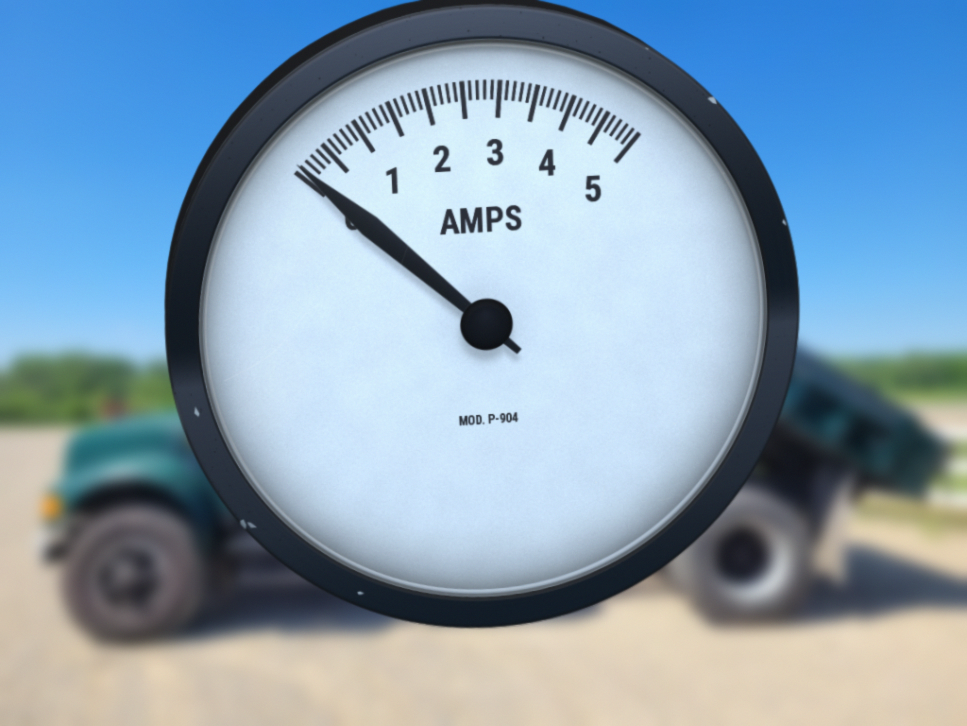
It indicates 0.1 A
